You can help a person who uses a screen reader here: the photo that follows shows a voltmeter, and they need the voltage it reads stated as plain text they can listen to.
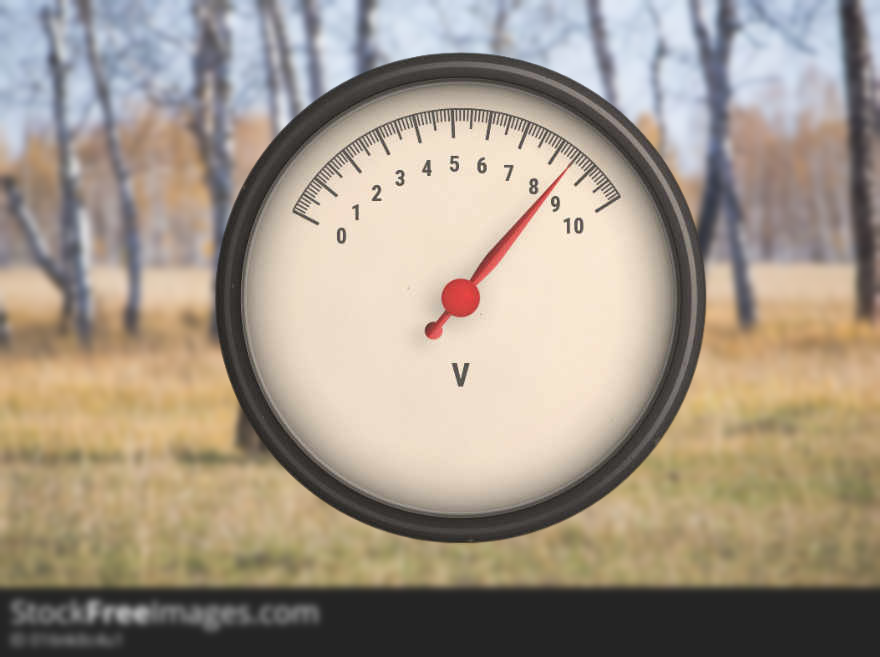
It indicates 8.5 V
